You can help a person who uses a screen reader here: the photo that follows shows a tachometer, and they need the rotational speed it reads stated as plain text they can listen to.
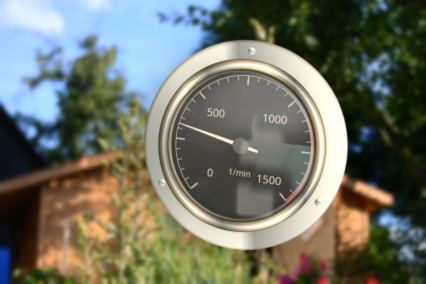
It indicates 325 rpm
